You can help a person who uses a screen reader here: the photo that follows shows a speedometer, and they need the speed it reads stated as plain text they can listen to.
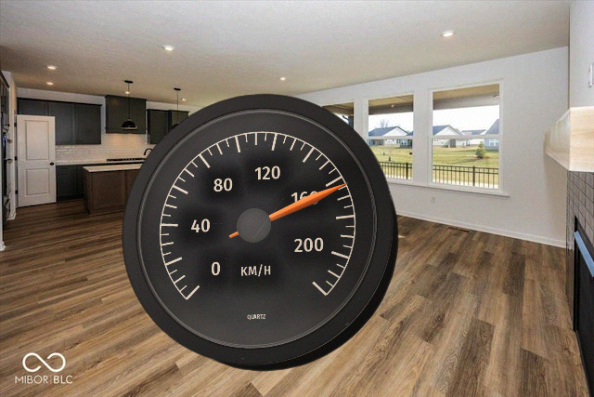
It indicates 165 km/h
